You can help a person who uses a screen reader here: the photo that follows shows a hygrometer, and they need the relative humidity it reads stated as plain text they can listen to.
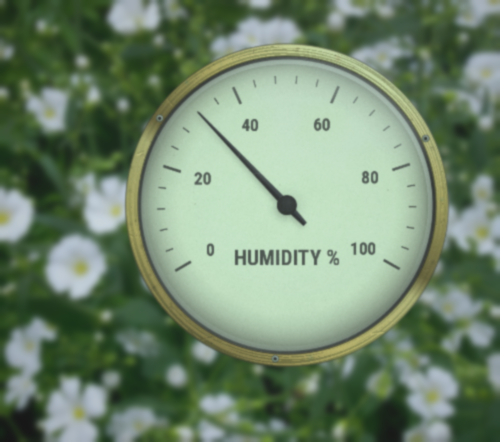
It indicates 32 %
